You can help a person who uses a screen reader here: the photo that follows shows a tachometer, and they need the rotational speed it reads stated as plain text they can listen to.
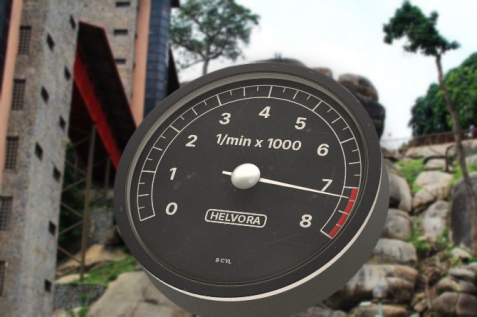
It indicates 7250 rpm
